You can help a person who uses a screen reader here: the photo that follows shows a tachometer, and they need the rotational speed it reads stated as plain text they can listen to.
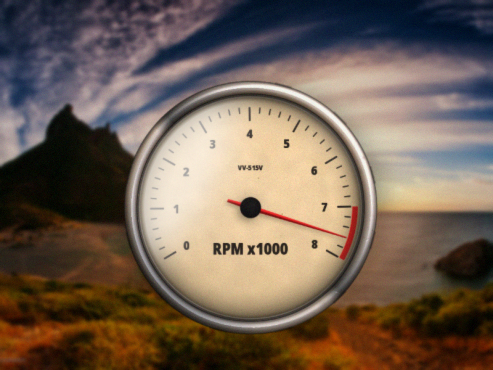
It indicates 7600 rpm
